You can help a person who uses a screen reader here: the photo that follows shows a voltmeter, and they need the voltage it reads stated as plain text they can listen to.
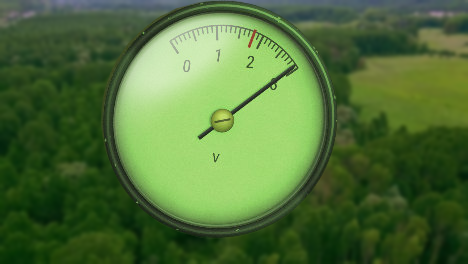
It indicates 2.9 V
